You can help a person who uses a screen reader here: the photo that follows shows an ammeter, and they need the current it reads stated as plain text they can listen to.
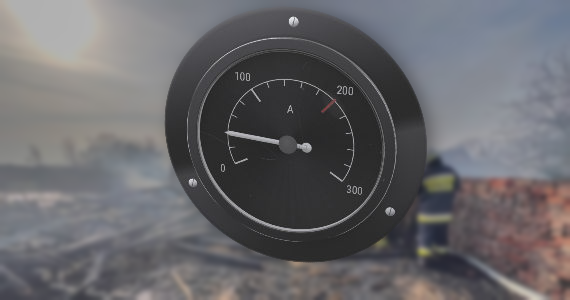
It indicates 40 A
